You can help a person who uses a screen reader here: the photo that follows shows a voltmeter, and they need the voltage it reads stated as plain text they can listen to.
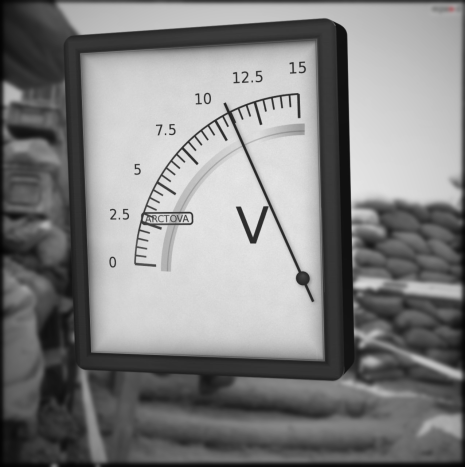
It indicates 11 V
